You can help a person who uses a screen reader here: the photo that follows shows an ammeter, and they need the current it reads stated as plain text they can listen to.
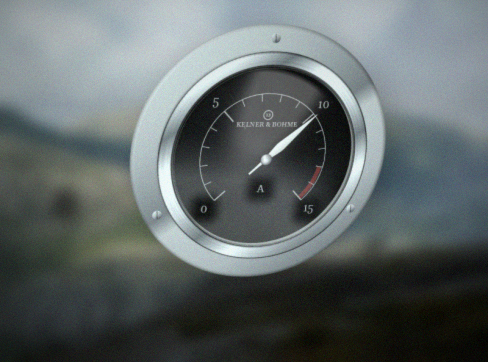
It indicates 10 A
